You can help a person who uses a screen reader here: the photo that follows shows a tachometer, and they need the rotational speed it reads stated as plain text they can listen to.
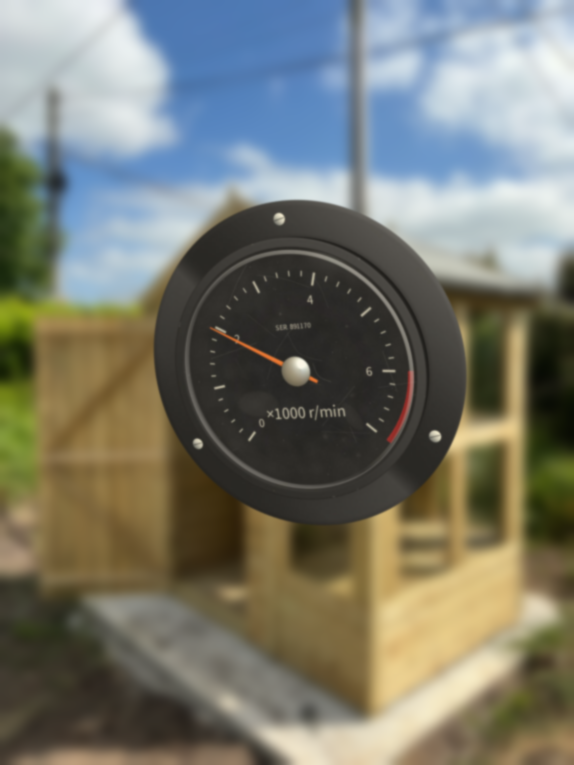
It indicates 2000 rpm
